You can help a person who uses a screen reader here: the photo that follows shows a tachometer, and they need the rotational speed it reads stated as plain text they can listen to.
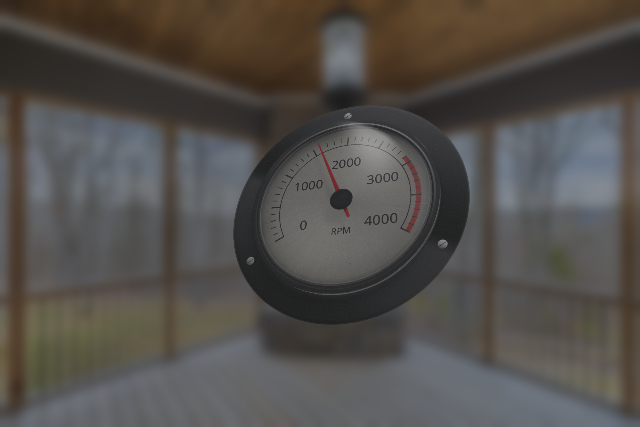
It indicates 1600 rpm
